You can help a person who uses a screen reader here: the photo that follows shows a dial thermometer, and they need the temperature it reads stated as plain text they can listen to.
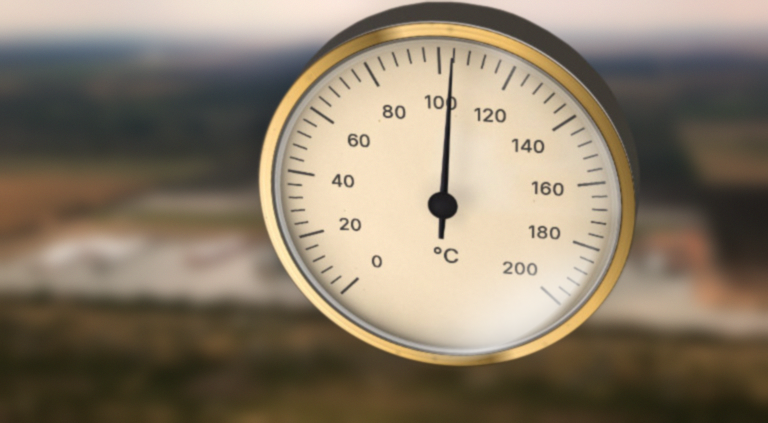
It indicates 104 °C
